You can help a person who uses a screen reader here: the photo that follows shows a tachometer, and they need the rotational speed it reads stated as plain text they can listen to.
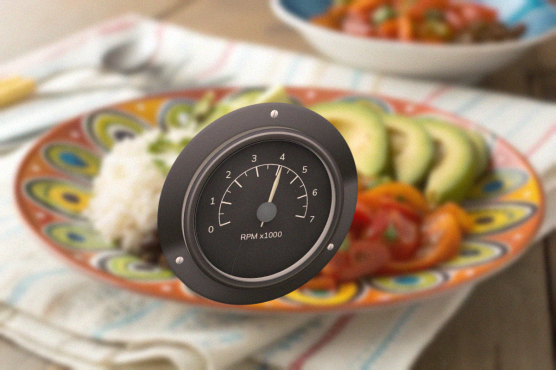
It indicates 4000 rpm
